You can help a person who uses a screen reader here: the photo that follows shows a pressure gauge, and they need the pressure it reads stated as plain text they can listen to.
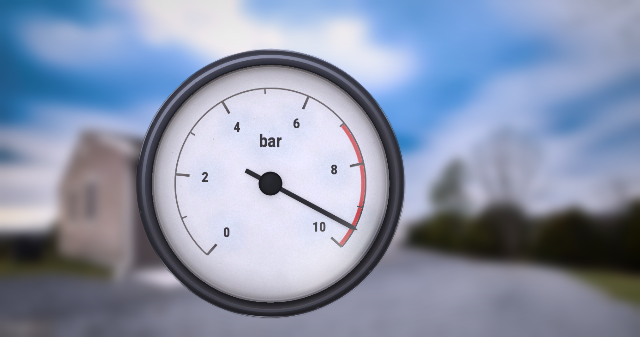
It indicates 9.5 bar
